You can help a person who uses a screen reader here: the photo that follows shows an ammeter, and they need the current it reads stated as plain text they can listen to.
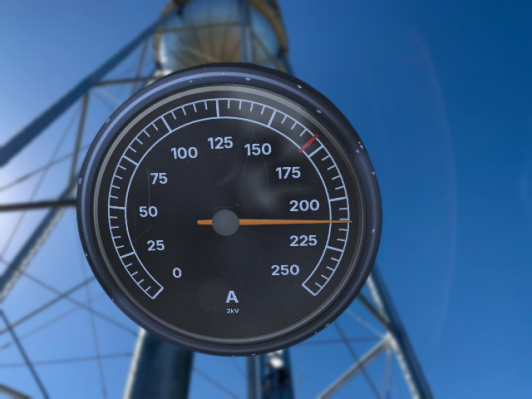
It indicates 210 A
